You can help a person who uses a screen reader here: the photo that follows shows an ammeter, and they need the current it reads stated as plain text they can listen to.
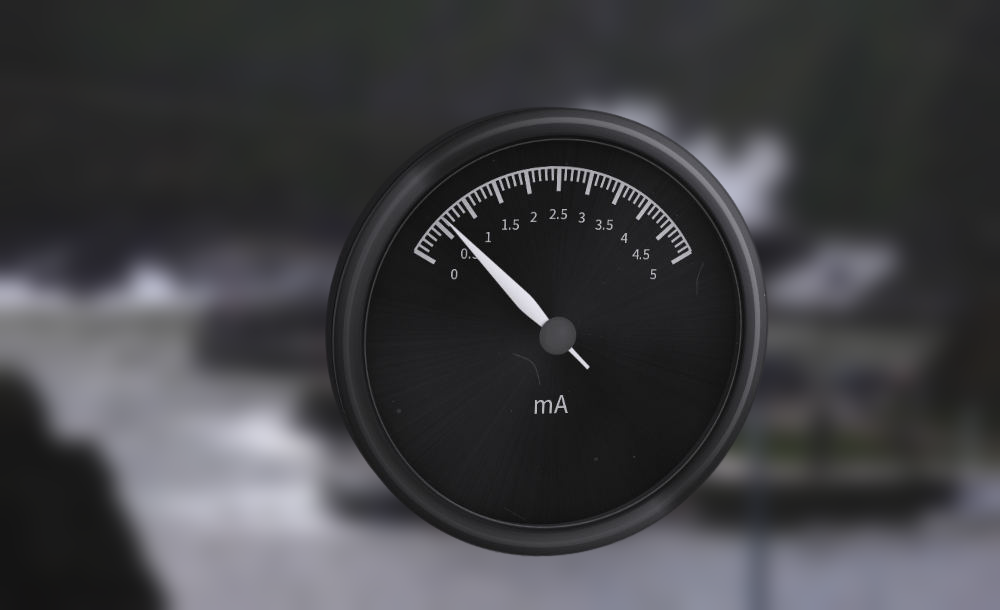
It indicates 0.6 mA
